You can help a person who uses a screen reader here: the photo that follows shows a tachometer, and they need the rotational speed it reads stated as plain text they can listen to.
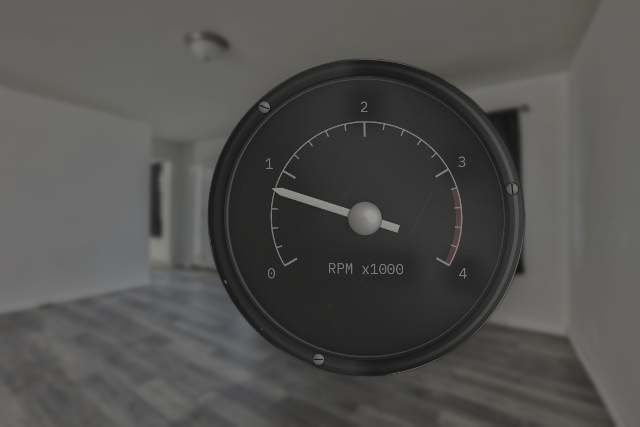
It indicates 800 rpm
